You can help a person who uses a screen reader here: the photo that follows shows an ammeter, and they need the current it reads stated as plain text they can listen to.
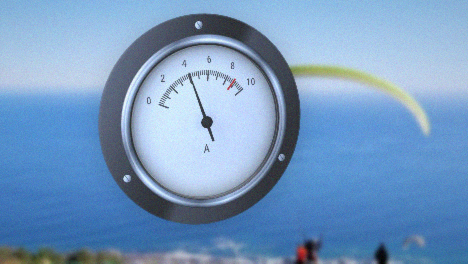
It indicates 4 A
